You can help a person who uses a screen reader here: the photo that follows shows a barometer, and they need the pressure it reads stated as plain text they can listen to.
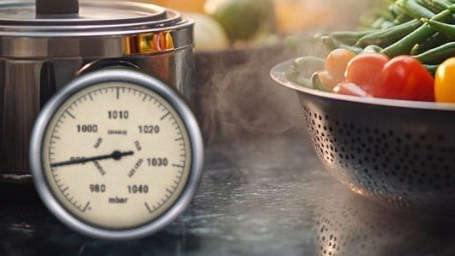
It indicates 990 mbar
